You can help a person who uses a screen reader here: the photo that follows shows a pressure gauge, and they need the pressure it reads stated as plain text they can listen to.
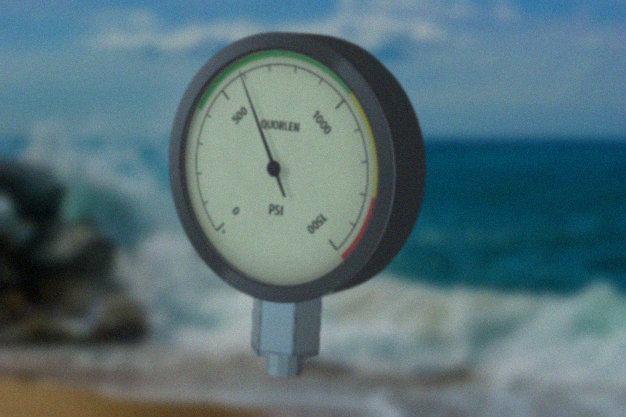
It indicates 600 psi
